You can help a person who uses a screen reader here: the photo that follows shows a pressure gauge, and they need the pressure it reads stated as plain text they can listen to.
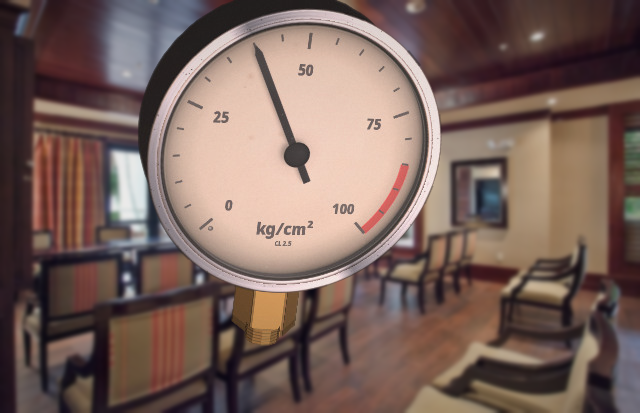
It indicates 40 kg/cm²
